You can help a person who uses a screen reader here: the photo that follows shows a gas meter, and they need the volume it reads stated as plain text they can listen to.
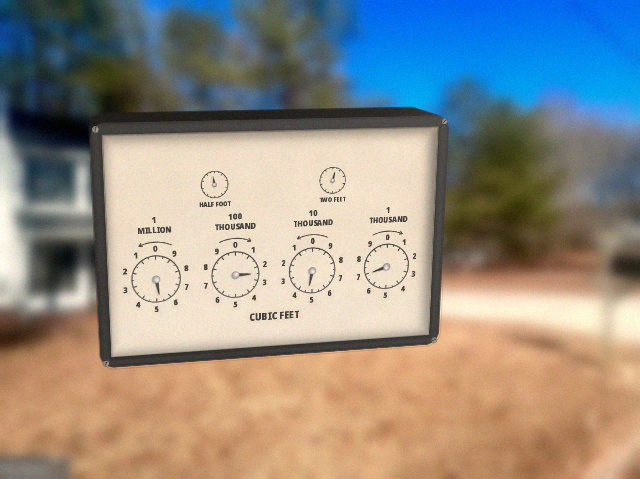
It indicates 524700 ft³
